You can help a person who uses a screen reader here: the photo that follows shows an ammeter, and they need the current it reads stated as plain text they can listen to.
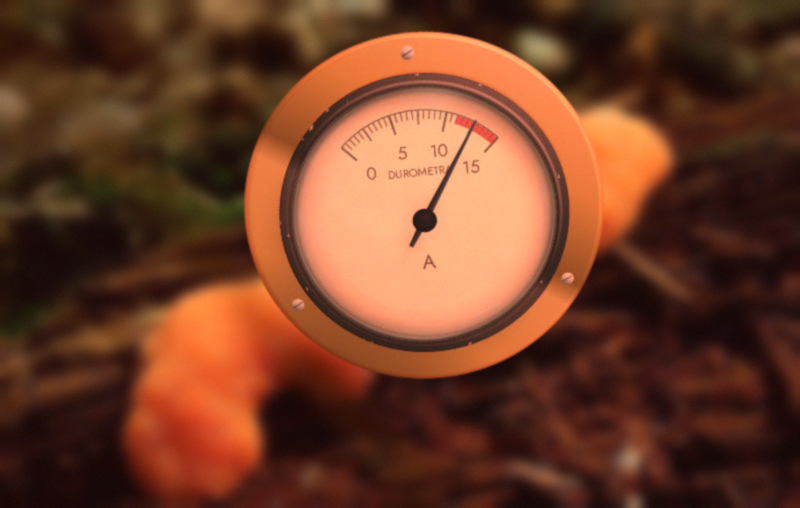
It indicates 12.5 A
